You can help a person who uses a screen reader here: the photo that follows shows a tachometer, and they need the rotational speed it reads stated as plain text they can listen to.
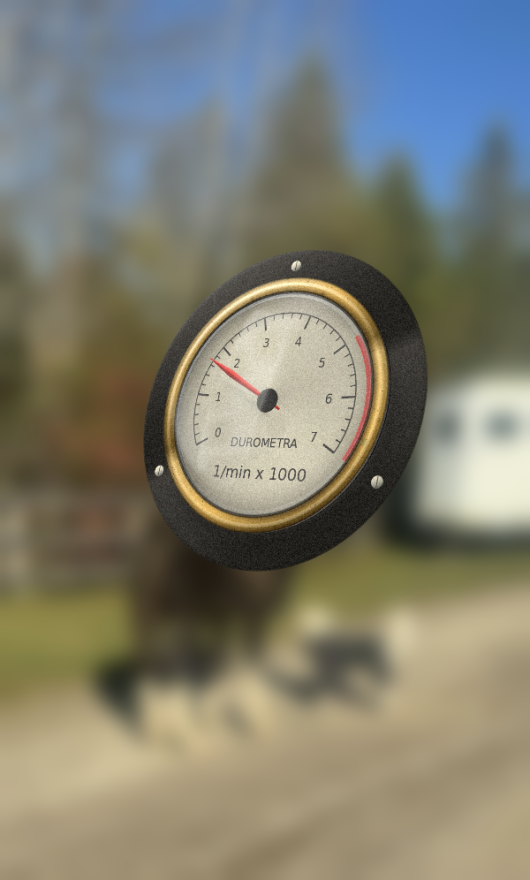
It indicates 1700 rpm
